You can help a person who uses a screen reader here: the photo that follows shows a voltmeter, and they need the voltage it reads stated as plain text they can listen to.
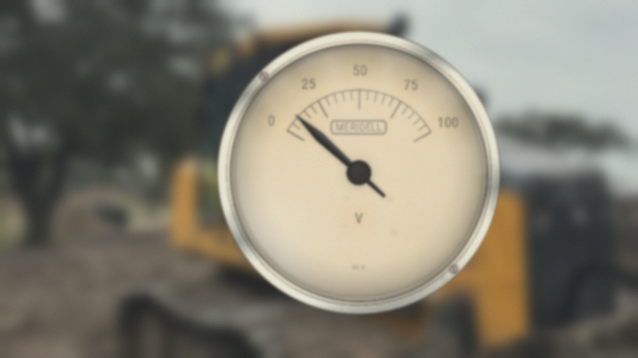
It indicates 10 V
